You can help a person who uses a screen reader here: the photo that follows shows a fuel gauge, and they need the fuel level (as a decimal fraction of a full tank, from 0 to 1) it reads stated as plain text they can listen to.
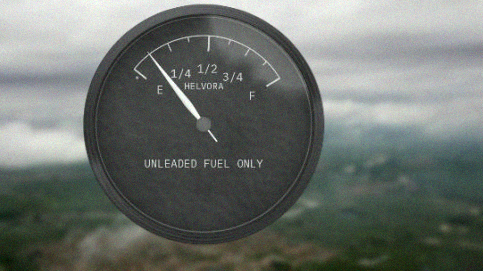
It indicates 0.125
